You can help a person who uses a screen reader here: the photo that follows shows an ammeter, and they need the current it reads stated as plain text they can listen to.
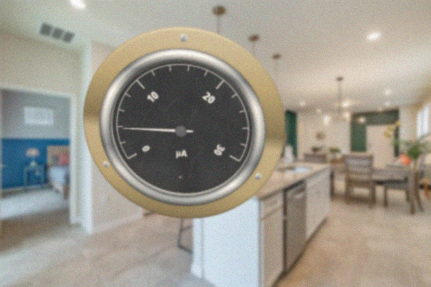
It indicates 4 µA
